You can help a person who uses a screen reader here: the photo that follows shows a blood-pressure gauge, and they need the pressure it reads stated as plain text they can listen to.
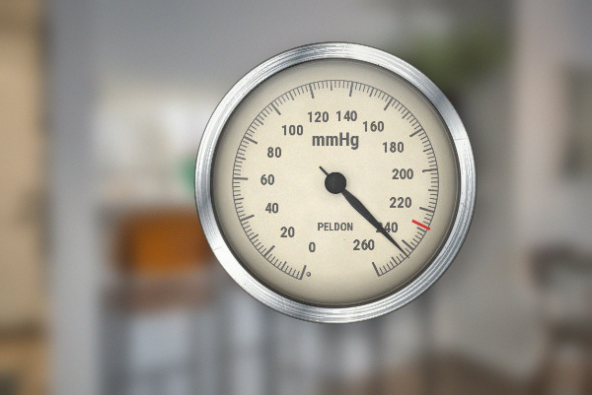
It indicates 244 mmHg
